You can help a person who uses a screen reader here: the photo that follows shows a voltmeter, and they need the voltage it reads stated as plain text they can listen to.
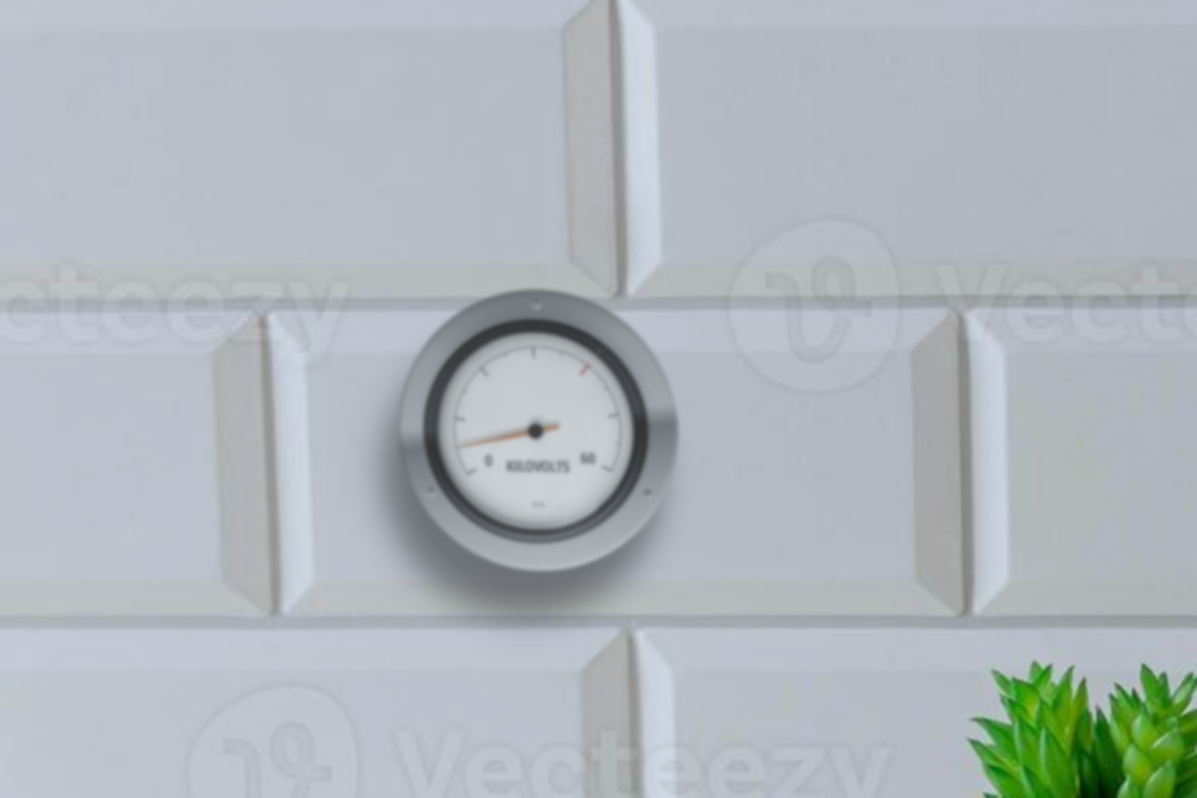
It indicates 5 kV
